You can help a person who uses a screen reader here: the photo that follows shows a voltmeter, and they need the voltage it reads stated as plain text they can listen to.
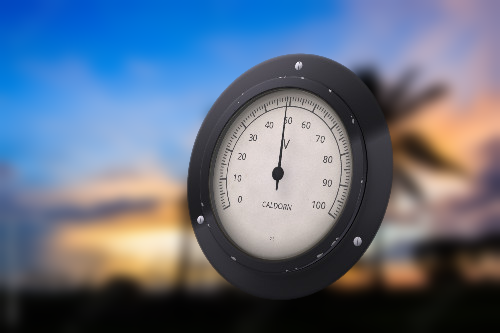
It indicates 50 V
